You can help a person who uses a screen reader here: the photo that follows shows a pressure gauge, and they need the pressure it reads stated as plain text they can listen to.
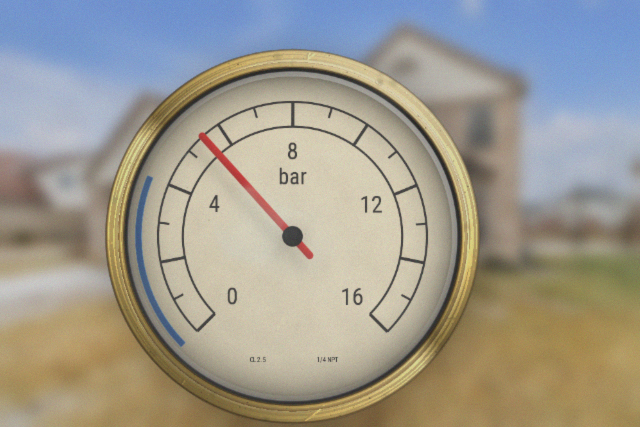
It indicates 5.5 bar
